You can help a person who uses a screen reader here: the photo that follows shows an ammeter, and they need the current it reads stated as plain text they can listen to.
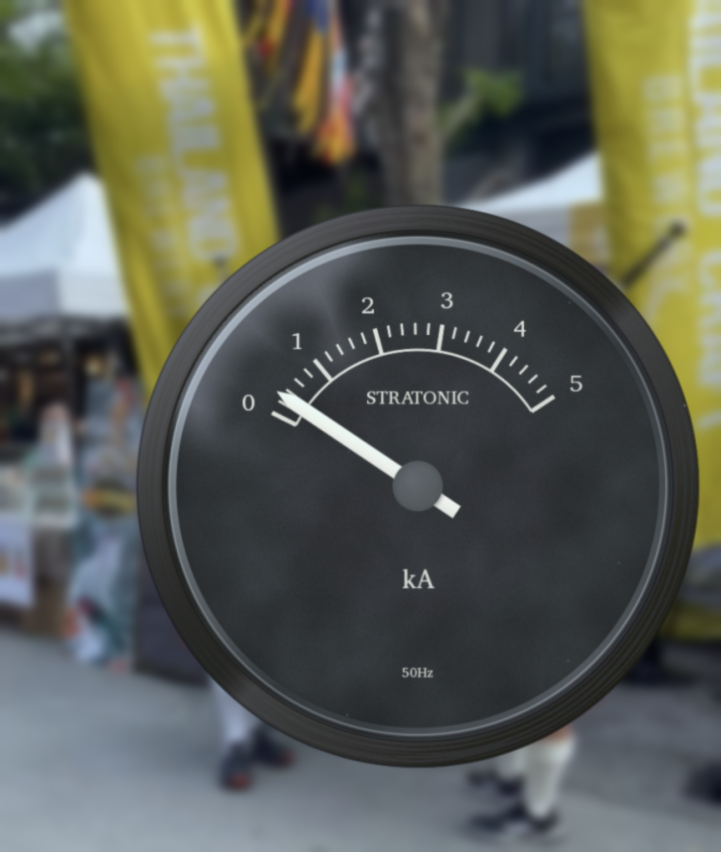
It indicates 0.3 kA
